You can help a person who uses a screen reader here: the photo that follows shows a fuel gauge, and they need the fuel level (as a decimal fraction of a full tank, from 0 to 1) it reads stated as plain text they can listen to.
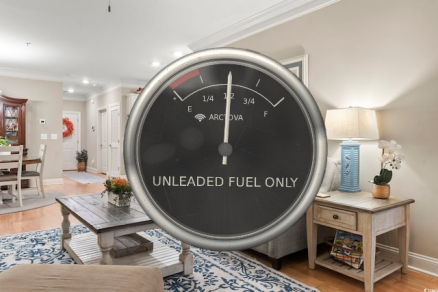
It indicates 0.5
